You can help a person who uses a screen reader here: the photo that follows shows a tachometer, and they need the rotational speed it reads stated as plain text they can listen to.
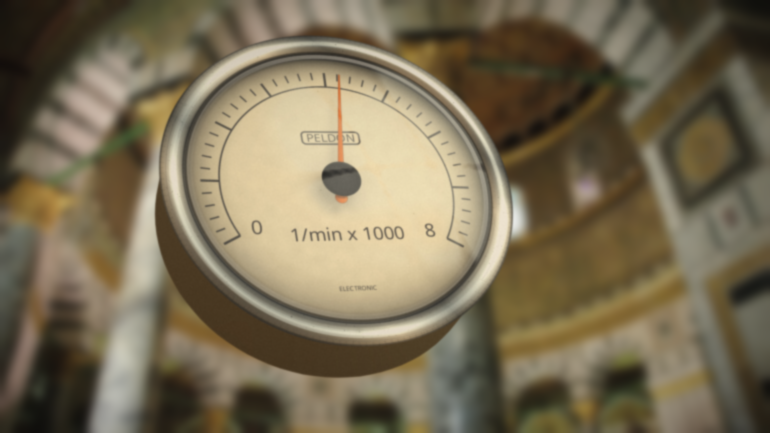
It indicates 4200 rpm
